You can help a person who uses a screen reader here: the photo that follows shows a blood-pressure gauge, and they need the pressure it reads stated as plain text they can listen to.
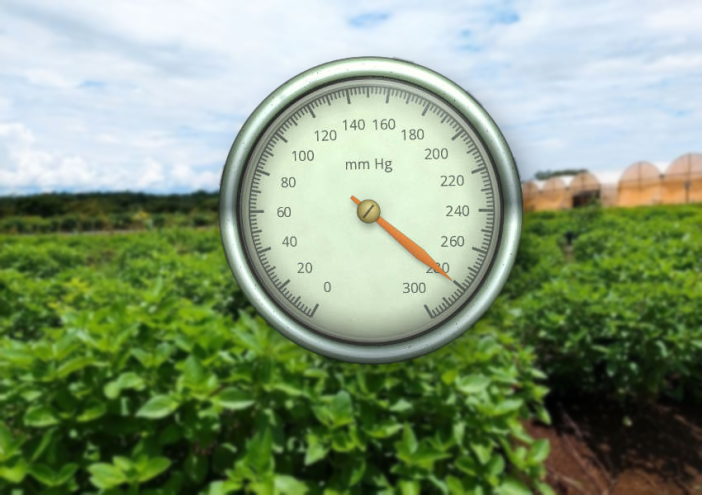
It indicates 280 mmHg
